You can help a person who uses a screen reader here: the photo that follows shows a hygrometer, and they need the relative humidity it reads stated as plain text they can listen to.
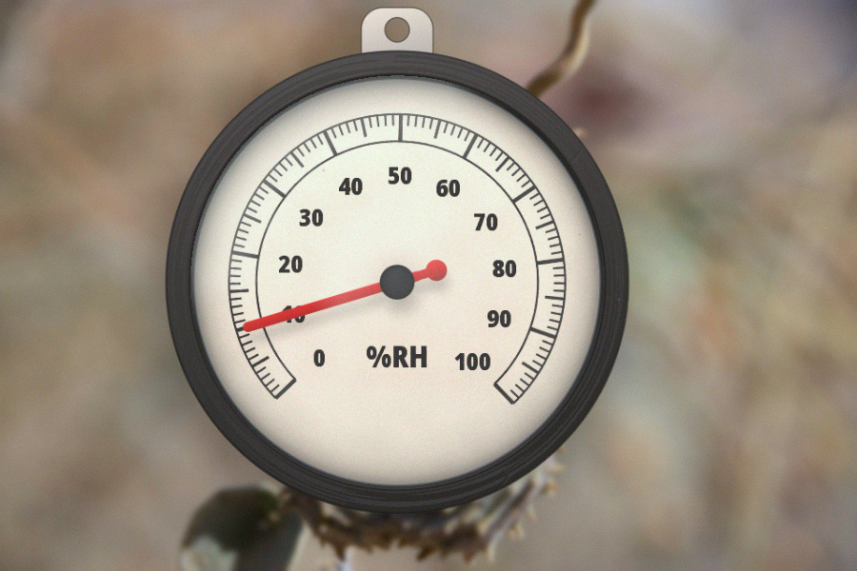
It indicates 10 %
